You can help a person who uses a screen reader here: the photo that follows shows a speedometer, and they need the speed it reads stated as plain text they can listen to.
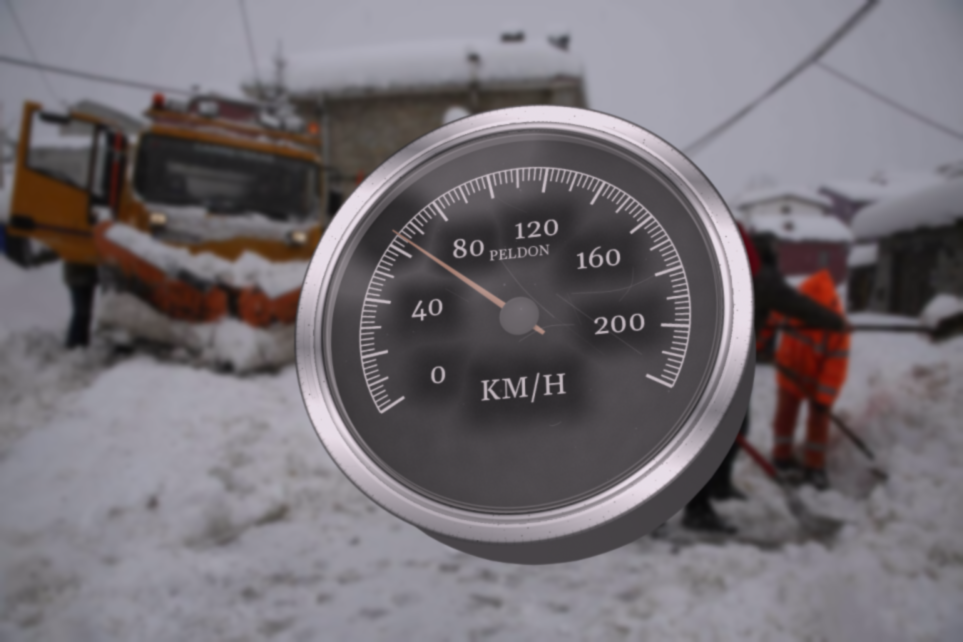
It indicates 64 km/h
